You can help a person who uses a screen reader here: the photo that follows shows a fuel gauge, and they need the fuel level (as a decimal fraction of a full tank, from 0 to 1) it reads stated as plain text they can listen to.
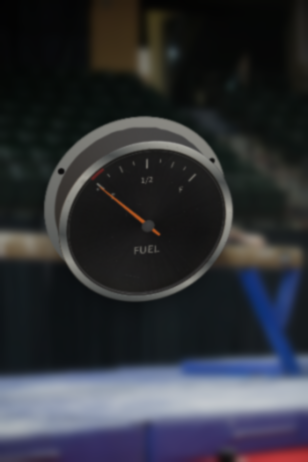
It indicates 0
